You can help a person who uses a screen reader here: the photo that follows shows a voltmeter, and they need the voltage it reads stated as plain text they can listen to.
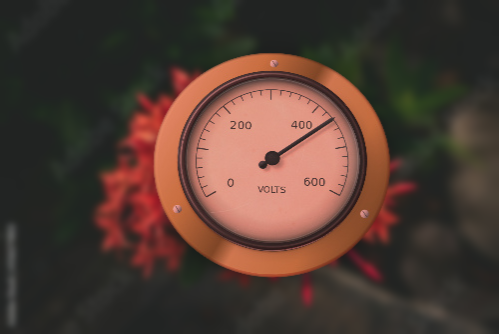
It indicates 440 V
